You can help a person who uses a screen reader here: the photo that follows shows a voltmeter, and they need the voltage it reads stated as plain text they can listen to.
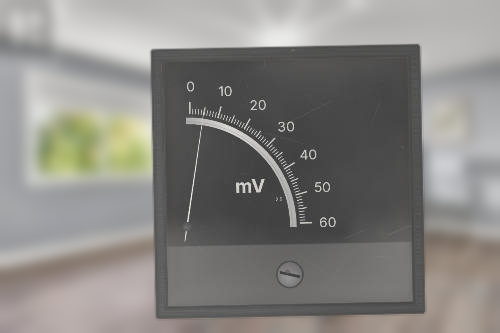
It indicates 5 mV
